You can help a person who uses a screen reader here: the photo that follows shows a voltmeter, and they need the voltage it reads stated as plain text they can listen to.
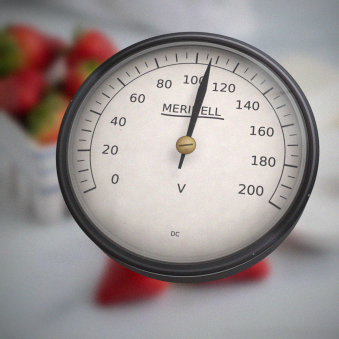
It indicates 107.5 V
